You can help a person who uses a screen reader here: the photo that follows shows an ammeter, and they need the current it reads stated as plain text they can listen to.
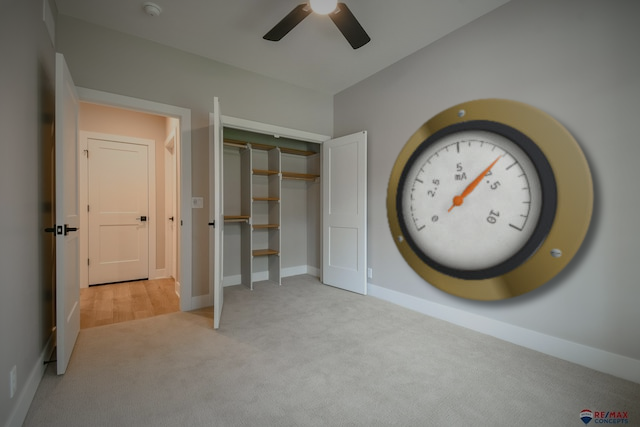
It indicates 7 mA
